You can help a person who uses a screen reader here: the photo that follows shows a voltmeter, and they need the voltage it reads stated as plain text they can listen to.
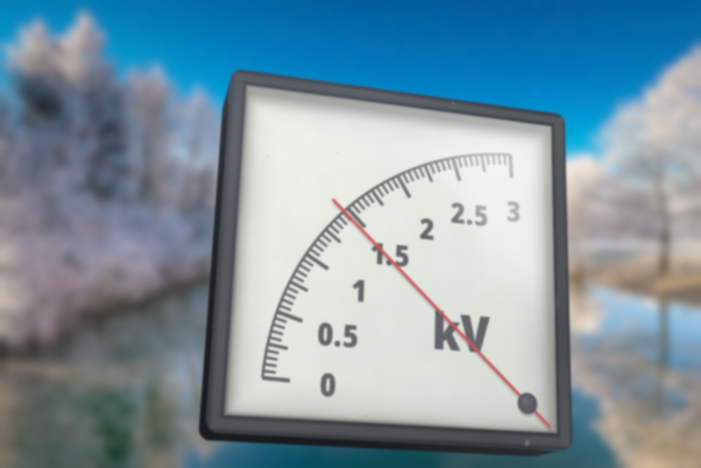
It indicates 1.45 kV
